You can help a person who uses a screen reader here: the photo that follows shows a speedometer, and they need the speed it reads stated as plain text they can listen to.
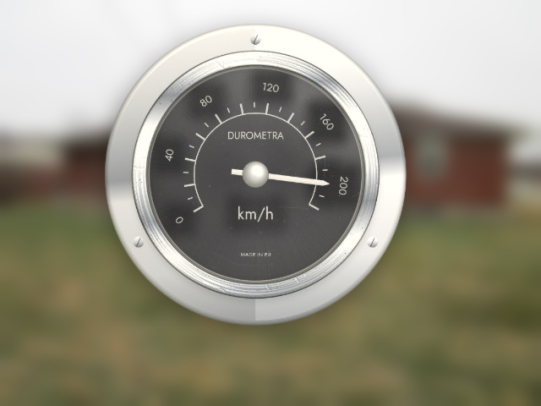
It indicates 200 km/h
